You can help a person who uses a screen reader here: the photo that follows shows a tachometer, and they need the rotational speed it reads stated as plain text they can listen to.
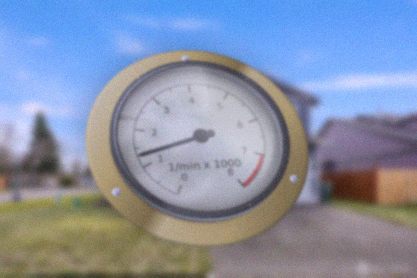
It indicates 1250 rpm
